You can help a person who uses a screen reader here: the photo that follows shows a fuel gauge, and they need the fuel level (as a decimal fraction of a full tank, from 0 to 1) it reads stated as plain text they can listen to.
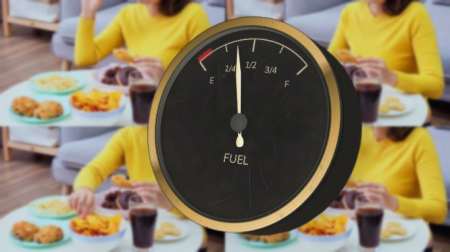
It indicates 0.375
